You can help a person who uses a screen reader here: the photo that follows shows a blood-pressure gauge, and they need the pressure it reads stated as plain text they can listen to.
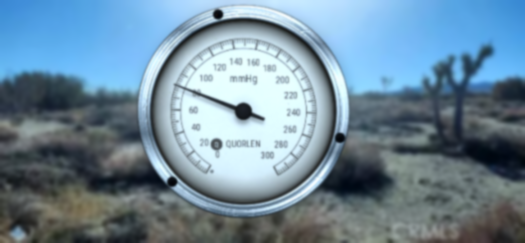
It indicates 80 mmHg
